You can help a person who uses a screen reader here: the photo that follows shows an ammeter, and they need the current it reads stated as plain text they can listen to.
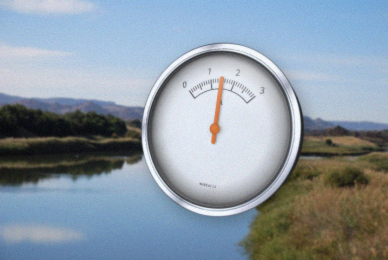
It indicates 1.5 A
